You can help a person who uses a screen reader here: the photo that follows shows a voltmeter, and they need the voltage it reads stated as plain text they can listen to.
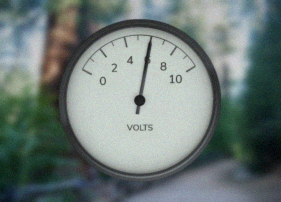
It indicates 6 V
